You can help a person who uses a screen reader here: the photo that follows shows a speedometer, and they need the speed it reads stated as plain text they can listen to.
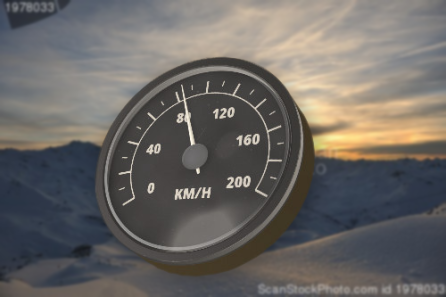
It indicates 85 km/h
